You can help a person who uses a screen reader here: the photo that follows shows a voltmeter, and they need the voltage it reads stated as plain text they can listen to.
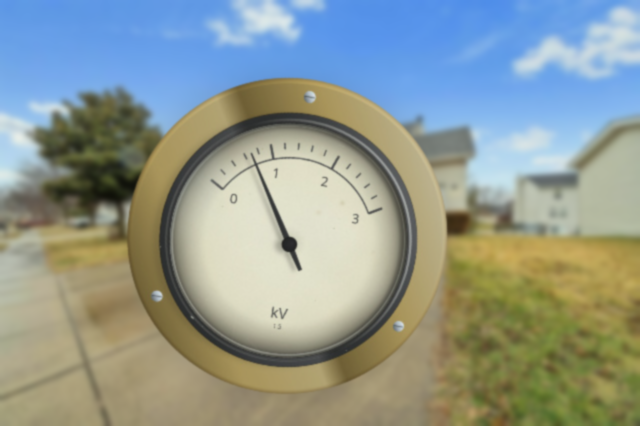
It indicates 0.7 kV
